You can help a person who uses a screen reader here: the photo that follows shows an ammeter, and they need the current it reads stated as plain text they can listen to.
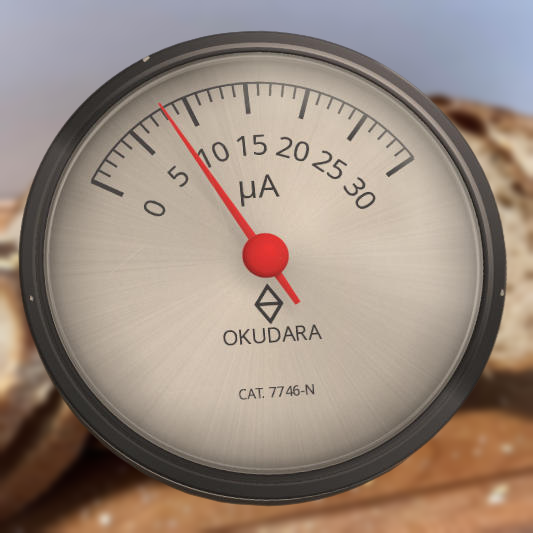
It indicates 8 µA
